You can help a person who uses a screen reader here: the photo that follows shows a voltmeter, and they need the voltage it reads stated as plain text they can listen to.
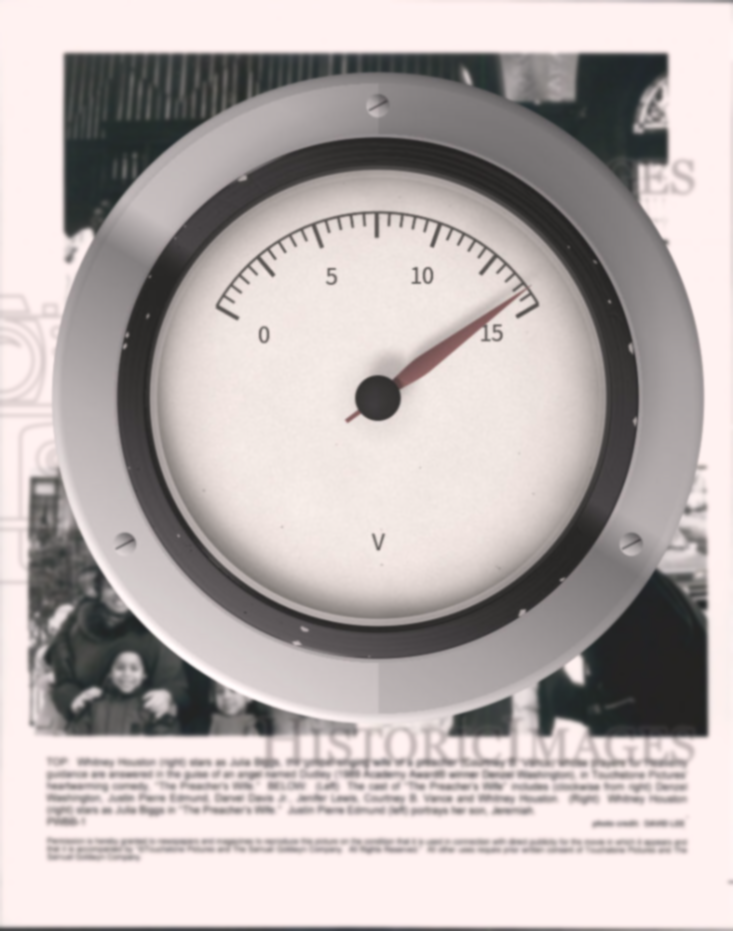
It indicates 14.25 V
